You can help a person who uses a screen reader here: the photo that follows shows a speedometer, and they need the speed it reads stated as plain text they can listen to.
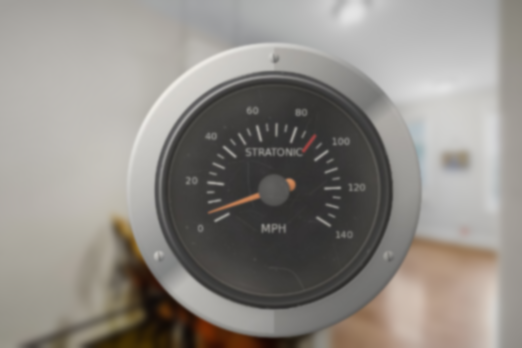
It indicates 5 mph
